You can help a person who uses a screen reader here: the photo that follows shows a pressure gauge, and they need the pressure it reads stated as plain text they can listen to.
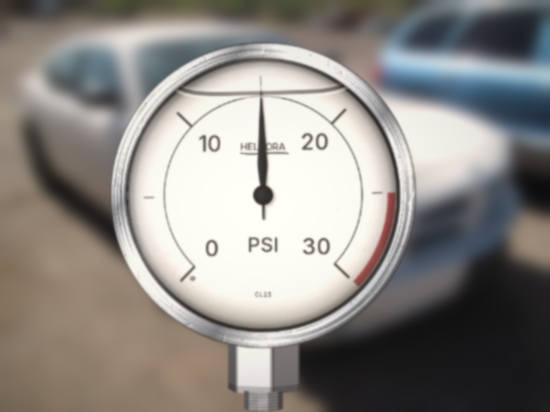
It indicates 15 psi
